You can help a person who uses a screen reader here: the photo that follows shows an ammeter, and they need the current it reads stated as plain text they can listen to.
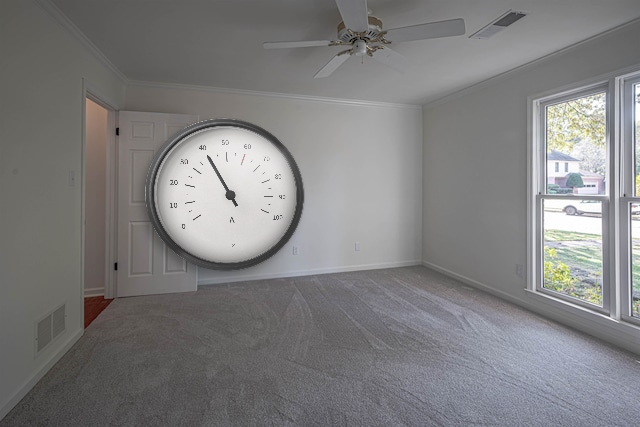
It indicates 40 A
